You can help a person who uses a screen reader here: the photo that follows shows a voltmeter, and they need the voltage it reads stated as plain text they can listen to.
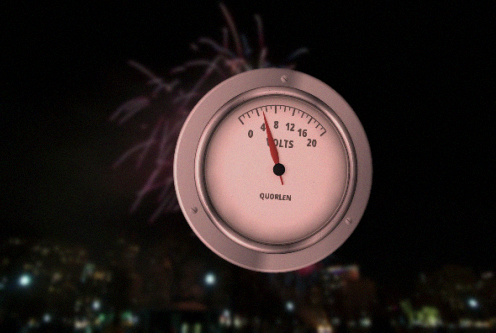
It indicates 5 V
